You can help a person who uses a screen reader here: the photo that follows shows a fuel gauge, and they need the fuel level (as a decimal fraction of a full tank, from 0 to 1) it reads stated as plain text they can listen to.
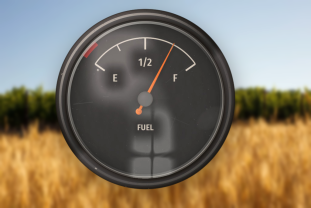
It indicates 0.75
